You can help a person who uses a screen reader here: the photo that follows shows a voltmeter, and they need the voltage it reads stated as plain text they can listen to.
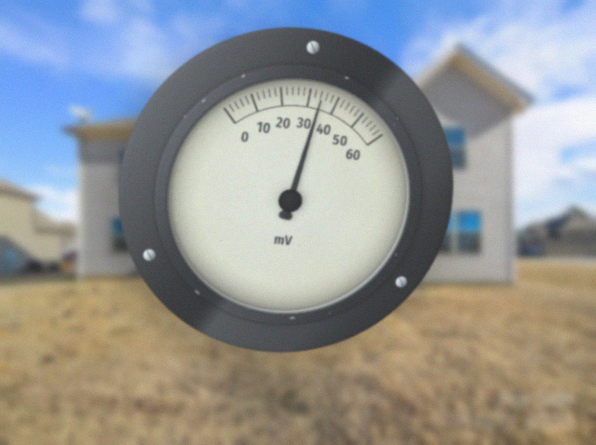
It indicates 34 mV
